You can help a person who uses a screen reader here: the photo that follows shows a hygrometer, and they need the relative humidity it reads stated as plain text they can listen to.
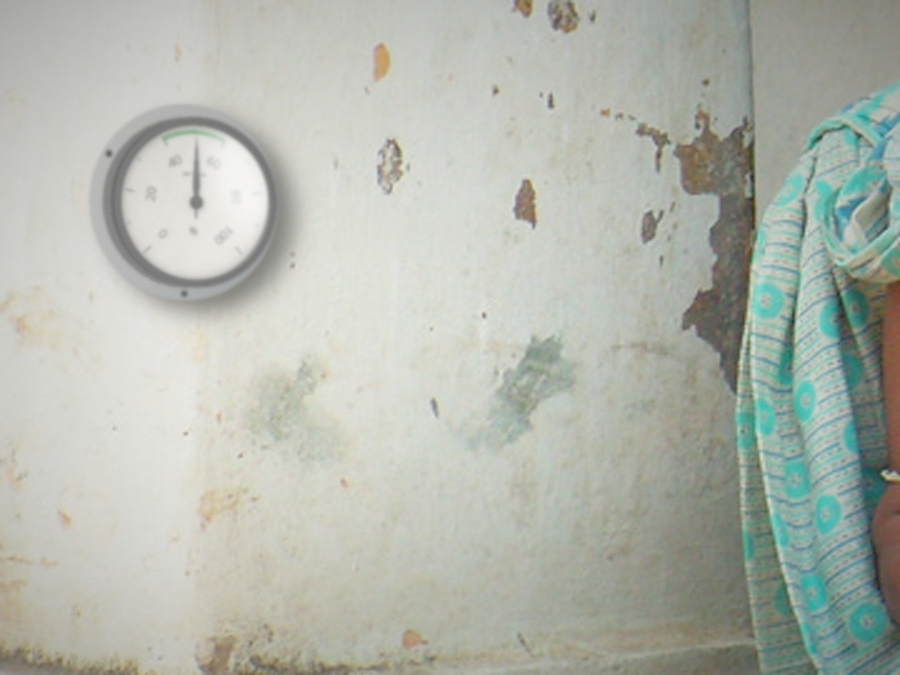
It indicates 50 %
